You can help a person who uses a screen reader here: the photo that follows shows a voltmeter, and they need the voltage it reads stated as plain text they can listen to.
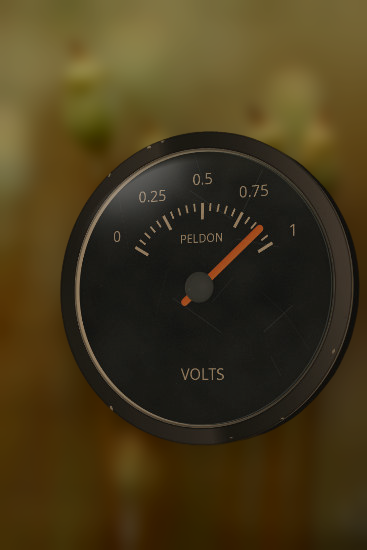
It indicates 0.9 V
